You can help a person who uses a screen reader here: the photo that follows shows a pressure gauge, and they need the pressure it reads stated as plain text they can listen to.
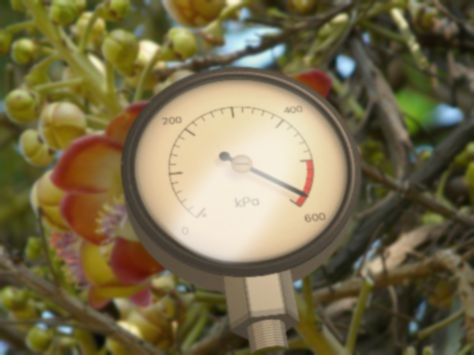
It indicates 580 kPa
